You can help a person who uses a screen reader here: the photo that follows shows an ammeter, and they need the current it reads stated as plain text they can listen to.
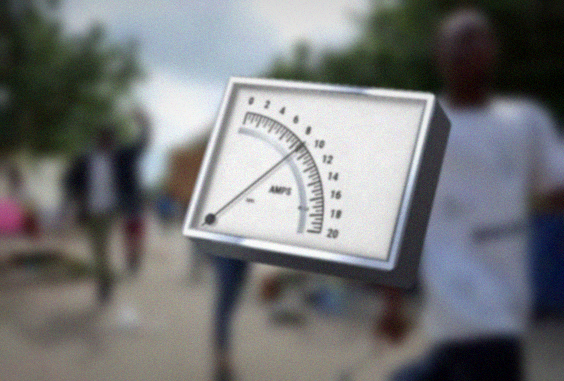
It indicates 9 A
